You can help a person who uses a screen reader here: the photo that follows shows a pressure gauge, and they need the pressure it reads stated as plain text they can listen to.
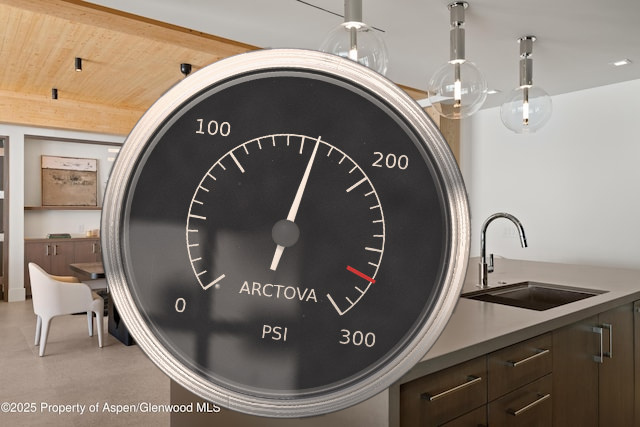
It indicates 160 psi
